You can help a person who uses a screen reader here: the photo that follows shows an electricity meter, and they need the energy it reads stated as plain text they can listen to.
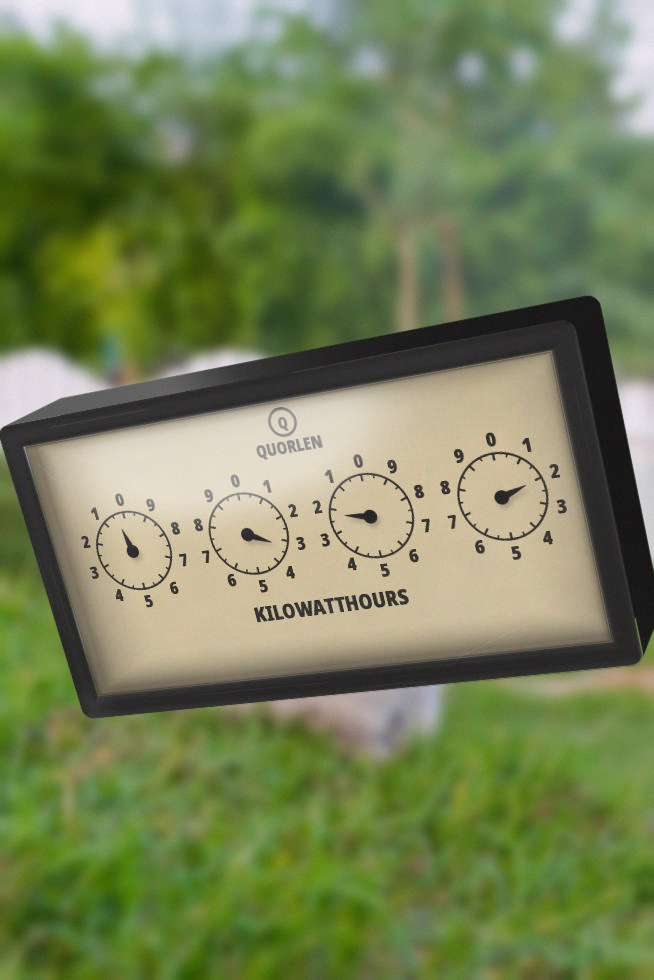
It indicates 322 kWh
